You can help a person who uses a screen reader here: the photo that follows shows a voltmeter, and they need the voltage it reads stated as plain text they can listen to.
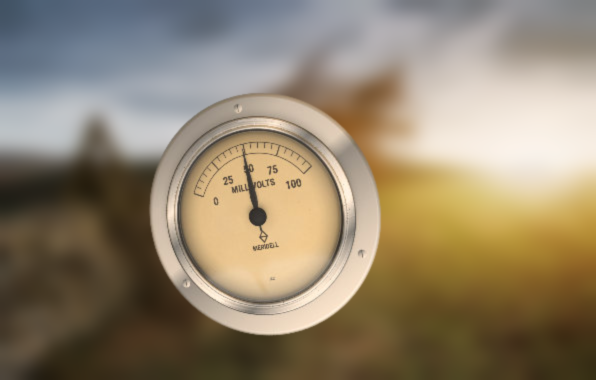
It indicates 50 mV
